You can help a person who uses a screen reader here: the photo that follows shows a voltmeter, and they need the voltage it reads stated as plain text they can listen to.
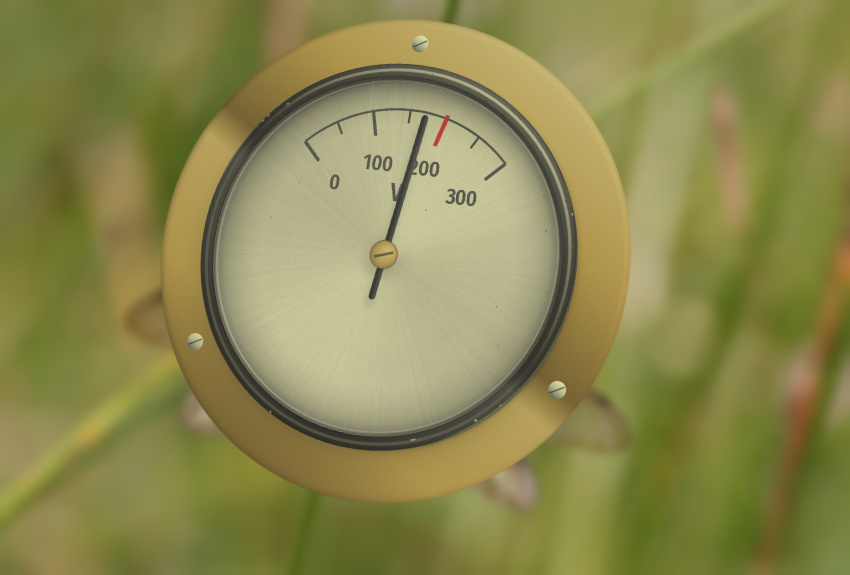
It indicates 175 V
